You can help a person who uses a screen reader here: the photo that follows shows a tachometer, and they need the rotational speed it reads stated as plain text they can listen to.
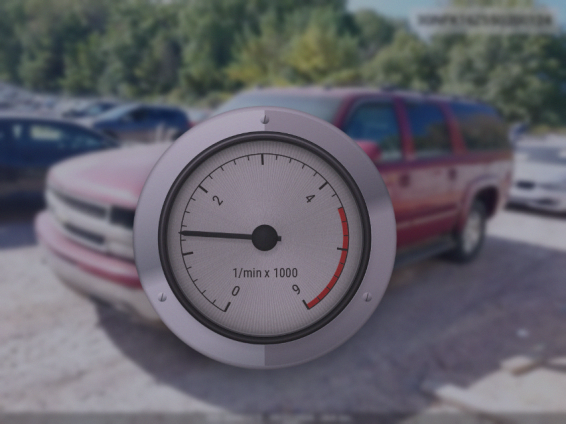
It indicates 1300 rpm
